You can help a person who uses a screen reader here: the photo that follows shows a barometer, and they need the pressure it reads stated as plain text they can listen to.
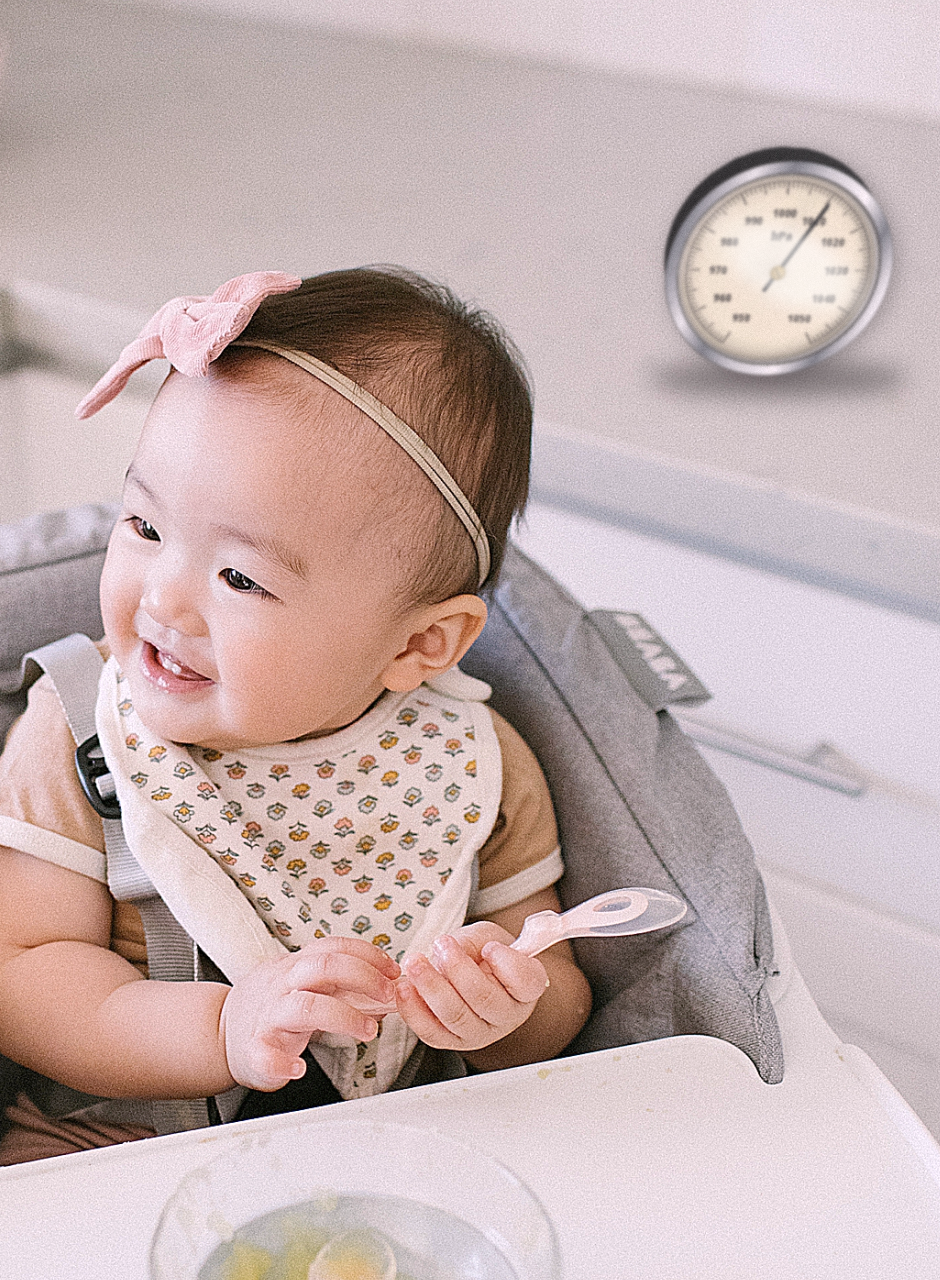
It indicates 1010 hPa
